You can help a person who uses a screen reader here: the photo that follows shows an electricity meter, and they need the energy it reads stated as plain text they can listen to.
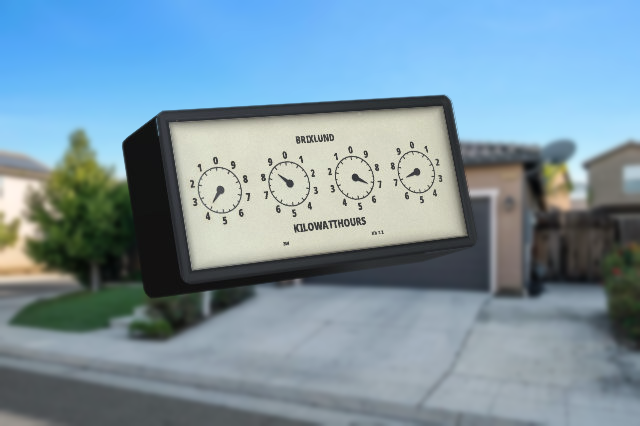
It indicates 3867 kWh
